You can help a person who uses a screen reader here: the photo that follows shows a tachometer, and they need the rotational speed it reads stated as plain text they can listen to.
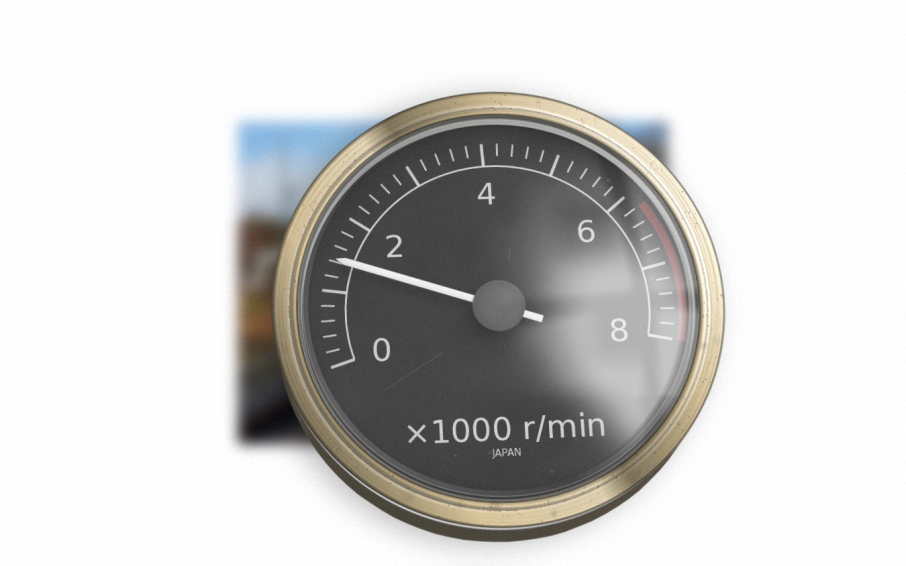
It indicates 1400 rpm
